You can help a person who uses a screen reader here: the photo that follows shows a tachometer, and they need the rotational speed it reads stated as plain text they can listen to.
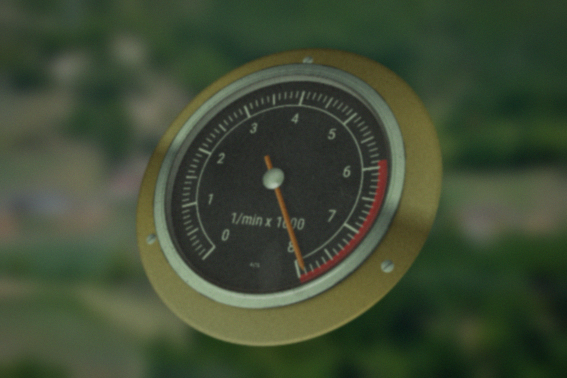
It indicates 7900 rpm
